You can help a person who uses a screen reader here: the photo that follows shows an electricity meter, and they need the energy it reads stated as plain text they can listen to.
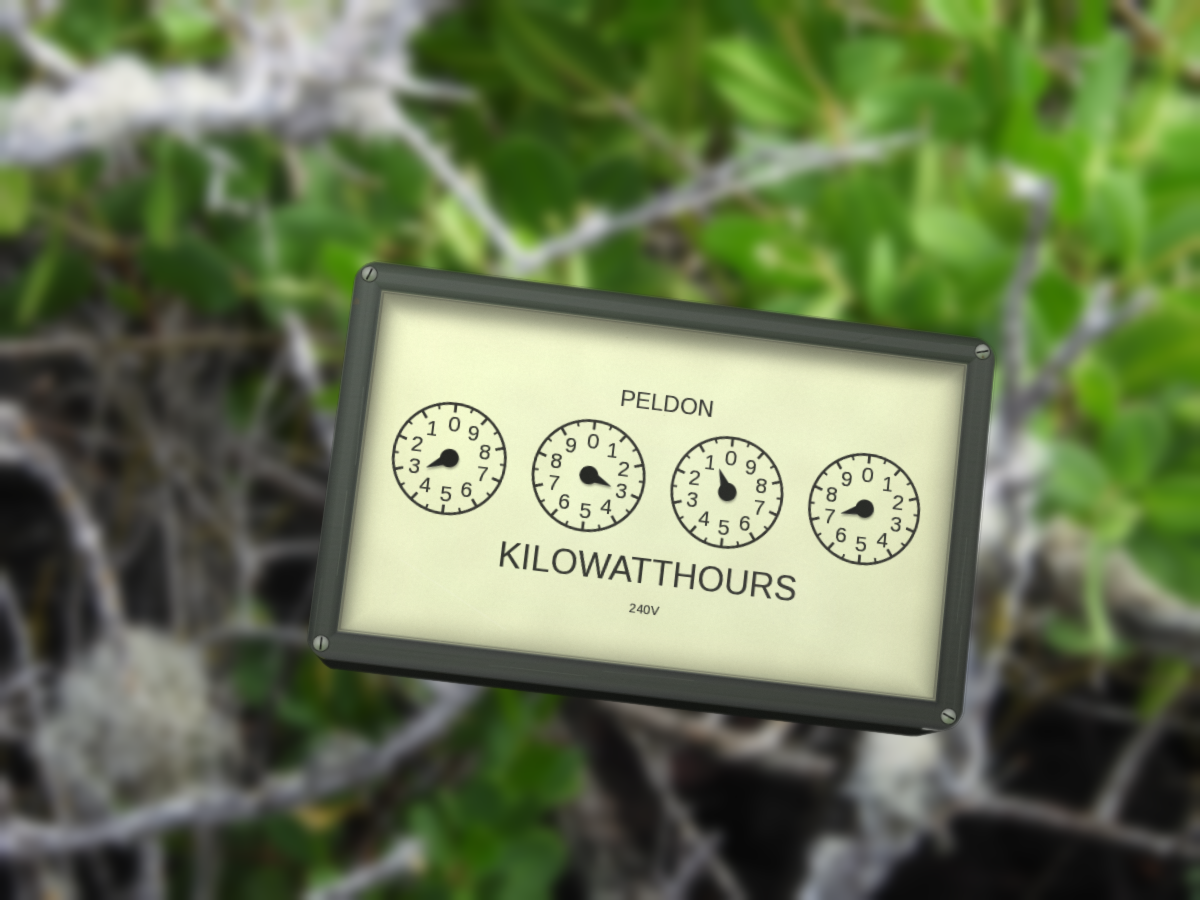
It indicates 3307 kWh
